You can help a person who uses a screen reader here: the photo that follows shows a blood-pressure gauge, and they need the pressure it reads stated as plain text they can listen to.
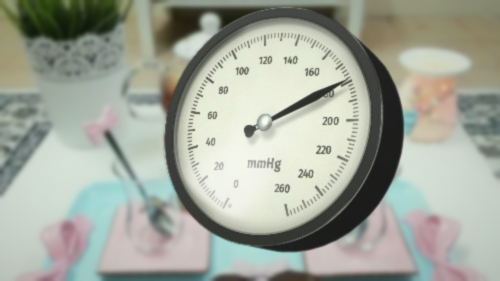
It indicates 180 mmHg
